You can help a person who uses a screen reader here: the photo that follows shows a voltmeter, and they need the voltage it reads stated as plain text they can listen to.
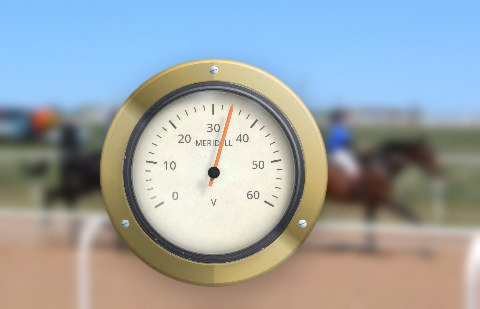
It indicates 34 V
